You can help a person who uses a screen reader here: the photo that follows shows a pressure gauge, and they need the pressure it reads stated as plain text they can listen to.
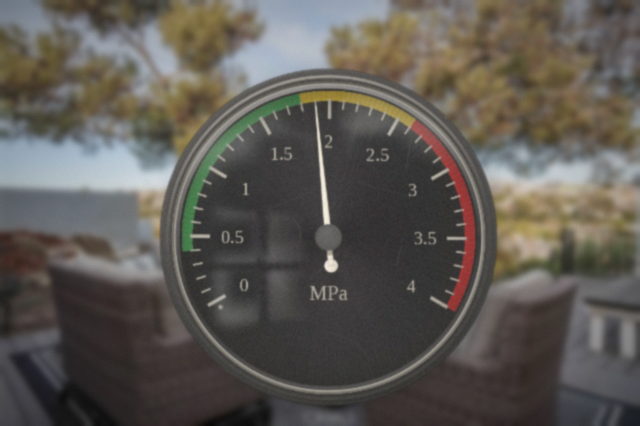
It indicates 1.9 MPa
